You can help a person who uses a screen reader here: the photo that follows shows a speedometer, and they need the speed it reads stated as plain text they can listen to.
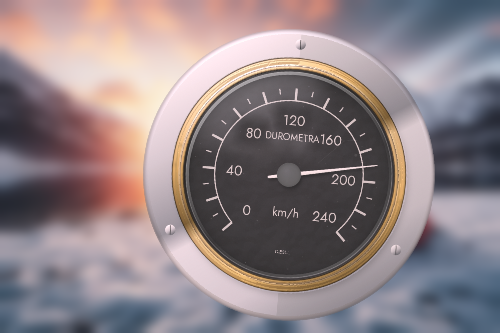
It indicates 190 km/h
